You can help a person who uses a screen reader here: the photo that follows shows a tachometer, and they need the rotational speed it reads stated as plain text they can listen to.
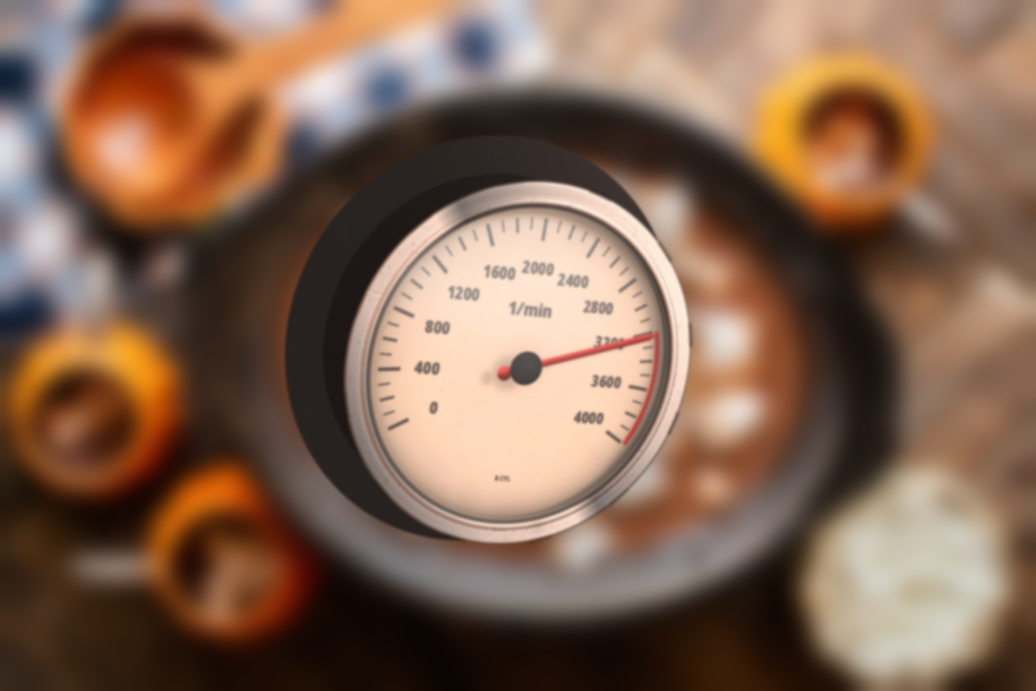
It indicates 3200 rpm
